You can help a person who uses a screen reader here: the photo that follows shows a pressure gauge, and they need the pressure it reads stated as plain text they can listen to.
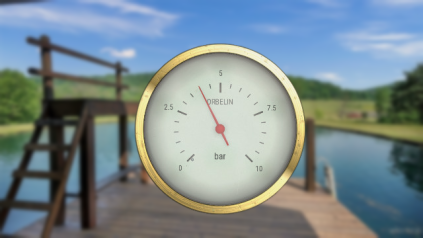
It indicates 4 bar
